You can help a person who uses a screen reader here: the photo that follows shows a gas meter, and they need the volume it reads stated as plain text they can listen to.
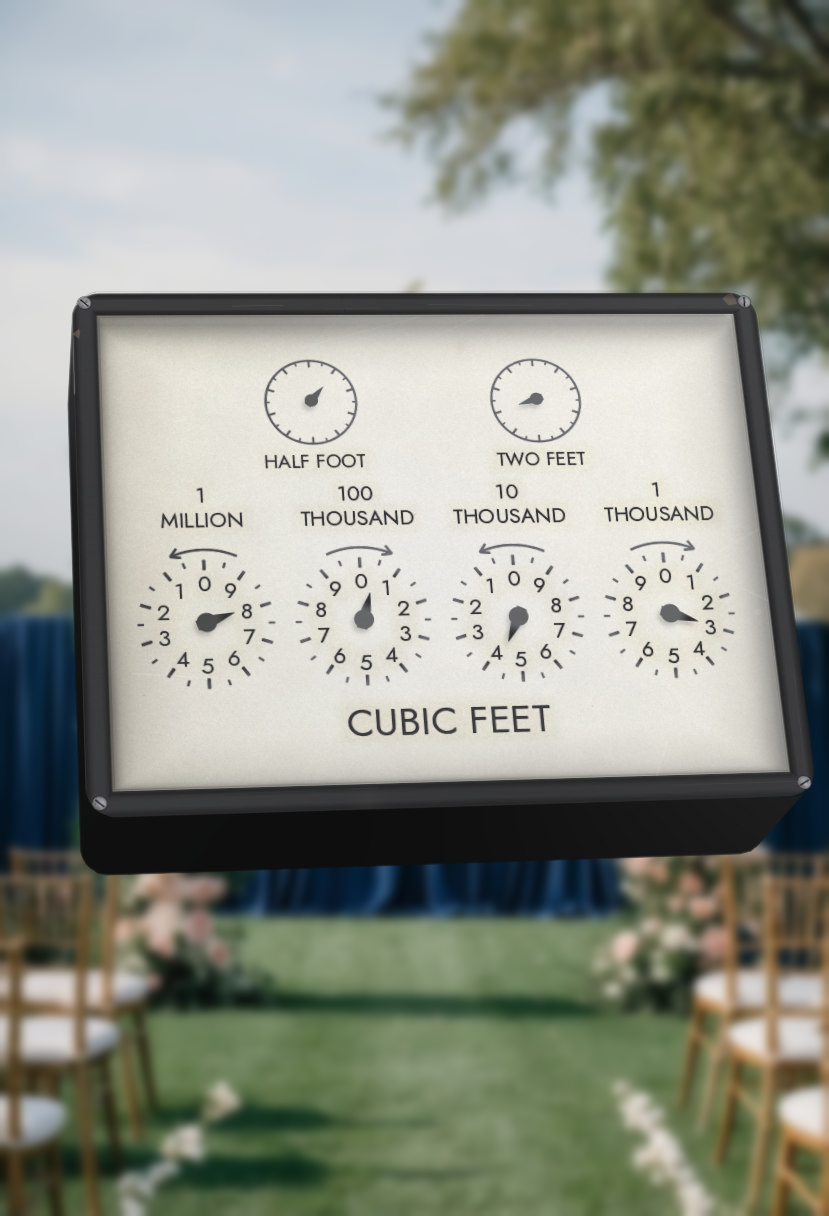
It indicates 804300 ft³
